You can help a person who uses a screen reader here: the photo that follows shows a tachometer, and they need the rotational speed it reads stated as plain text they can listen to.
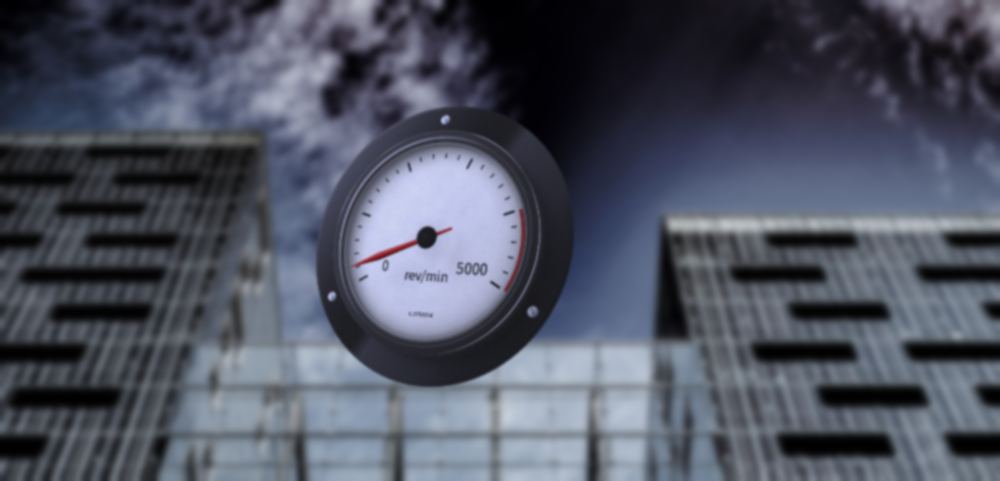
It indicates 200 rpm
